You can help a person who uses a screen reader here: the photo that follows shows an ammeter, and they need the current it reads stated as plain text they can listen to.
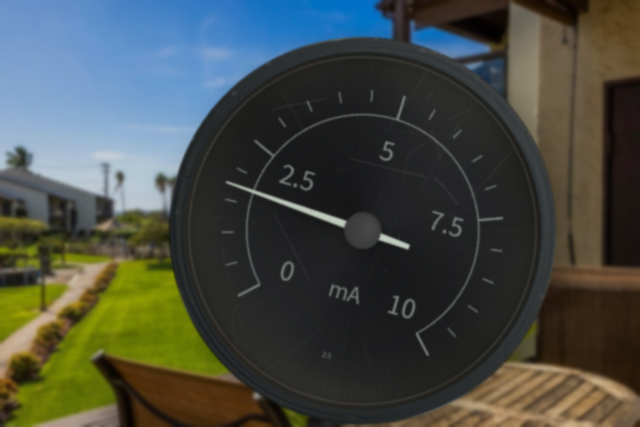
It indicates 1.75 mA
